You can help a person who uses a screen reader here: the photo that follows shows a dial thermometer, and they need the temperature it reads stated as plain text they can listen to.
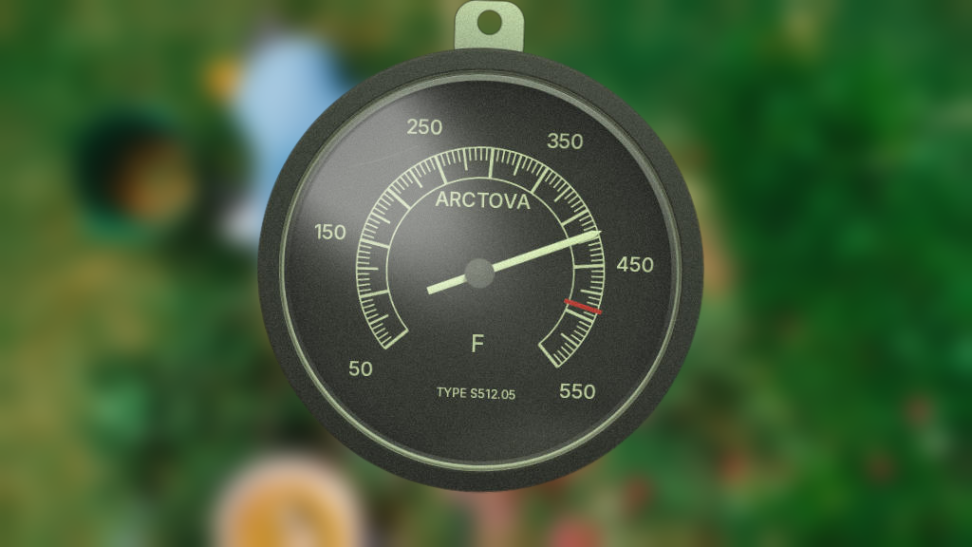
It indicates 420 °F
